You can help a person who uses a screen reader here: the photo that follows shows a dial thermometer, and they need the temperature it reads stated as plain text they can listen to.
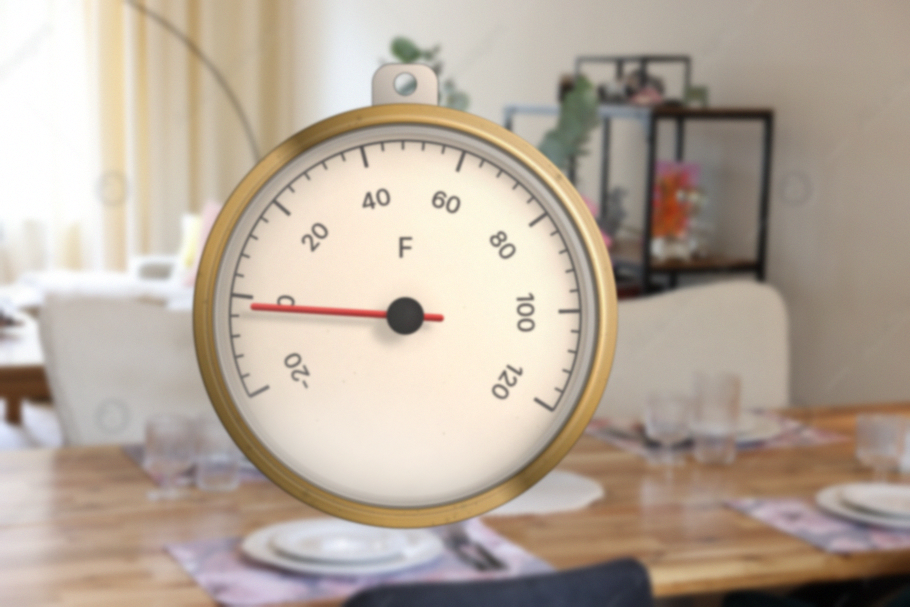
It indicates -2 °F
